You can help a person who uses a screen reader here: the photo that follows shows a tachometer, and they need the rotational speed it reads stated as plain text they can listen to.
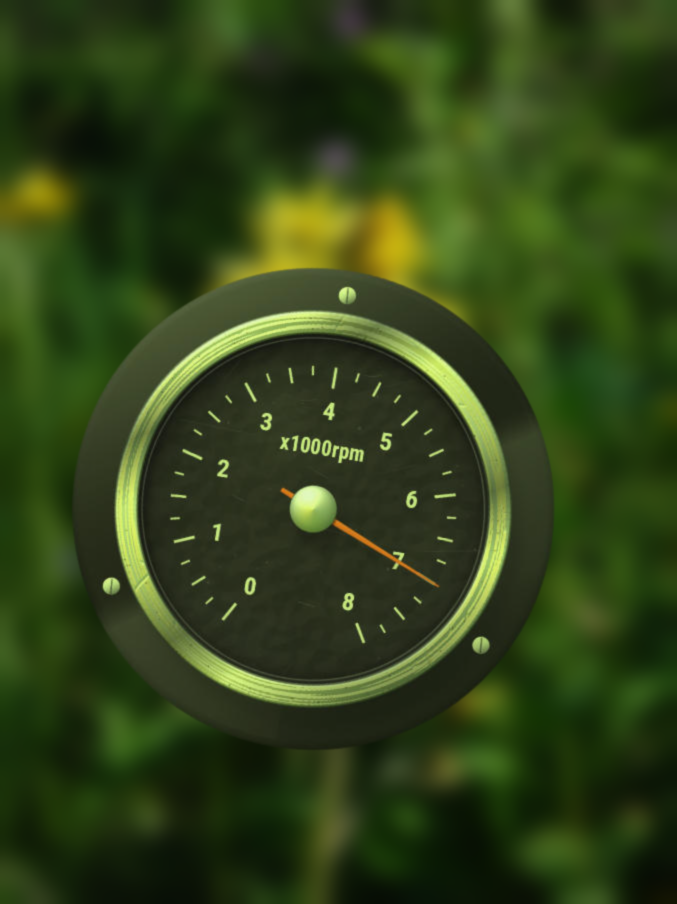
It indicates 7000 rpm
